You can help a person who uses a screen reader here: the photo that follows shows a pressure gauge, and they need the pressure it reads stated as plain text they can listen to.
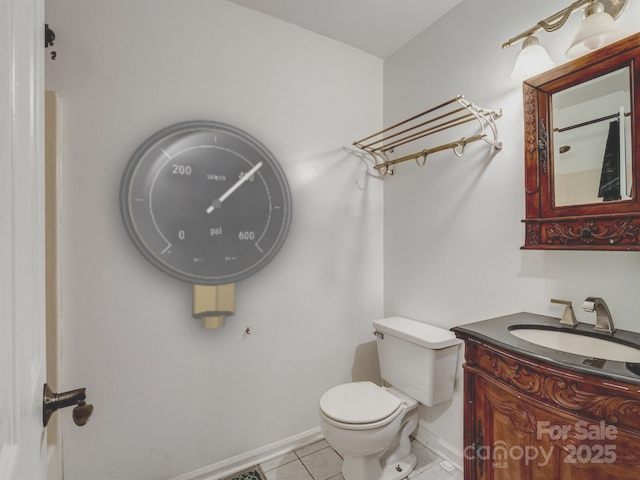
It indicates 400 psi
